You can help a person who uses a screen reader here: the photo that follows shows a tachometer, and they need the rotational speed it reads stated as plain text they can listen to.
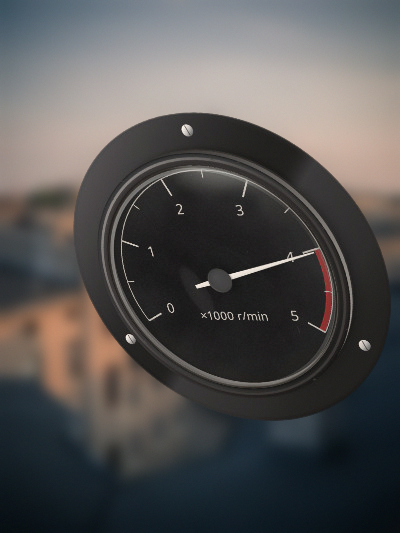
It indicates 4000 rpm
